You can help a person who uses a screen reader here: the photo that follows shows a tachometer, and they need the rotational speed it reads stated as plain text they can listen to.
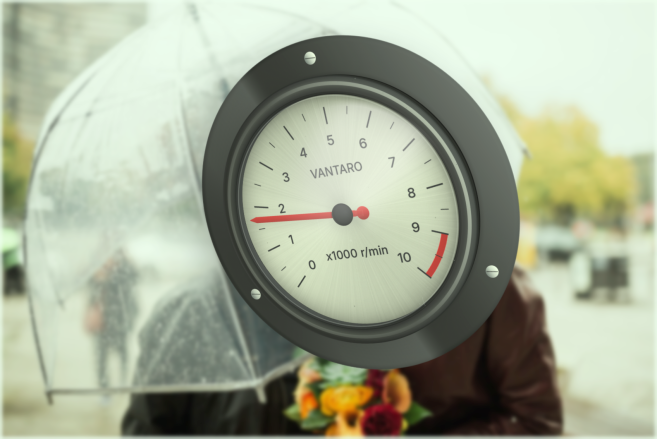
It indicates 1750 rpm
